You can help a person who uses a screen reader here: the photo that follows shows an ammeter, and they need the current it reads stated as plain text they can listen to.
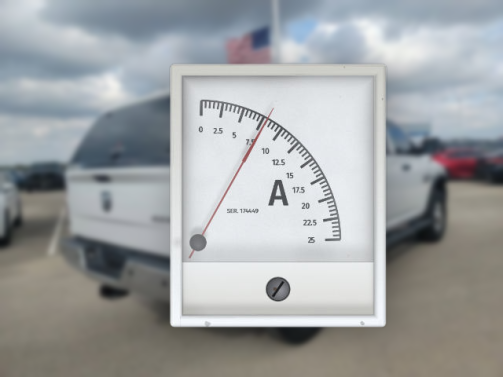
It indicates 8 A
